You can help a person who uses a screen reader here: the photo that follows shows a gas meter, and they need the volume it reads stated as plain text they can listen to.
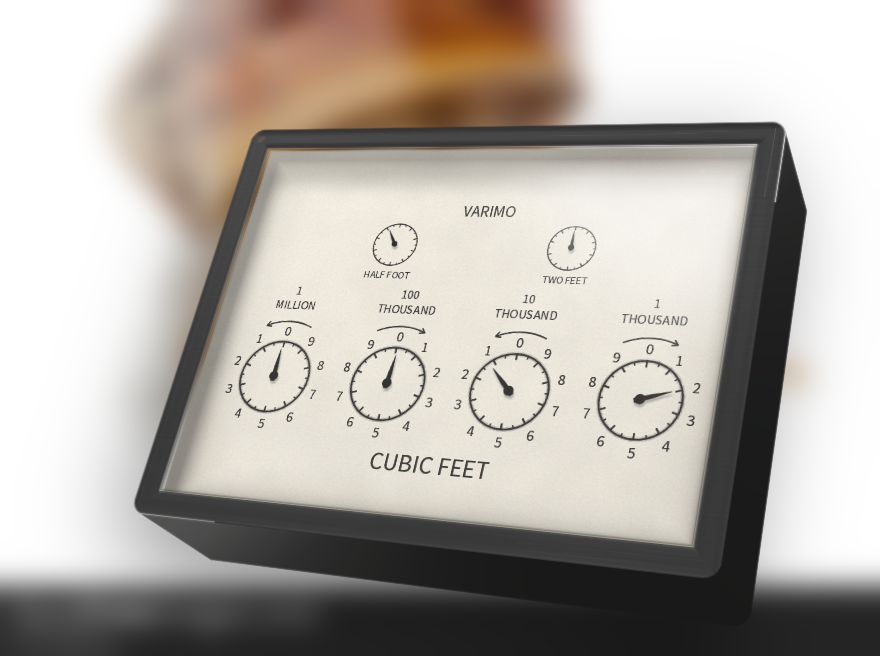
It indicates 1200 ft³
